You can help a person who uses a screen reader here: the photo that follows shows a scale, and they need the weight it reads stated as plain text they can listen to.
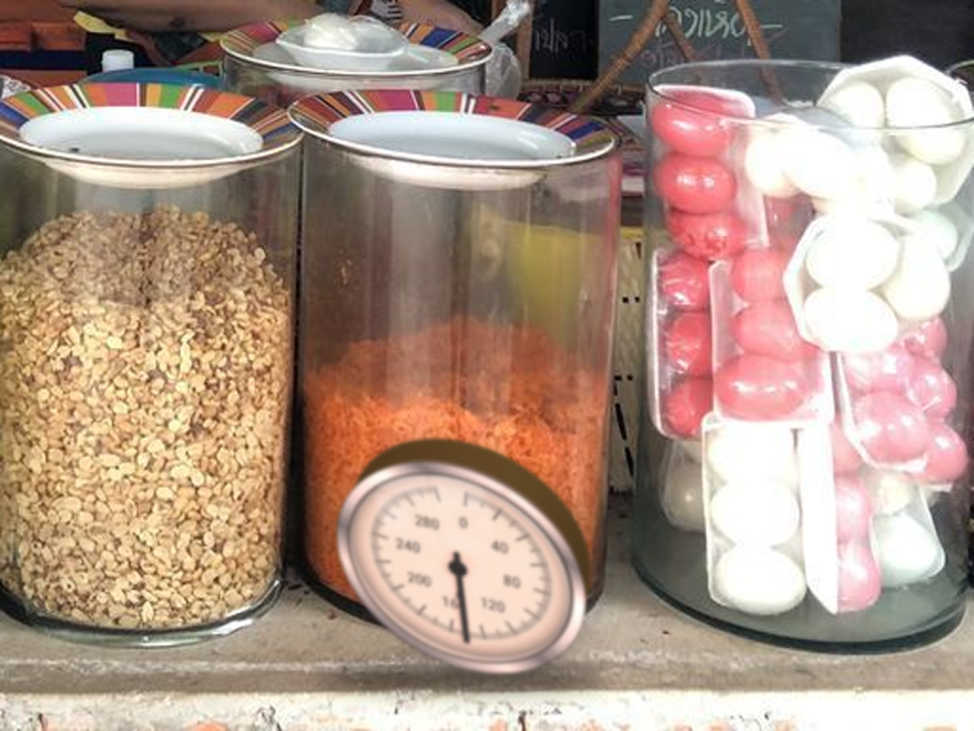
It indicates 150 lb
